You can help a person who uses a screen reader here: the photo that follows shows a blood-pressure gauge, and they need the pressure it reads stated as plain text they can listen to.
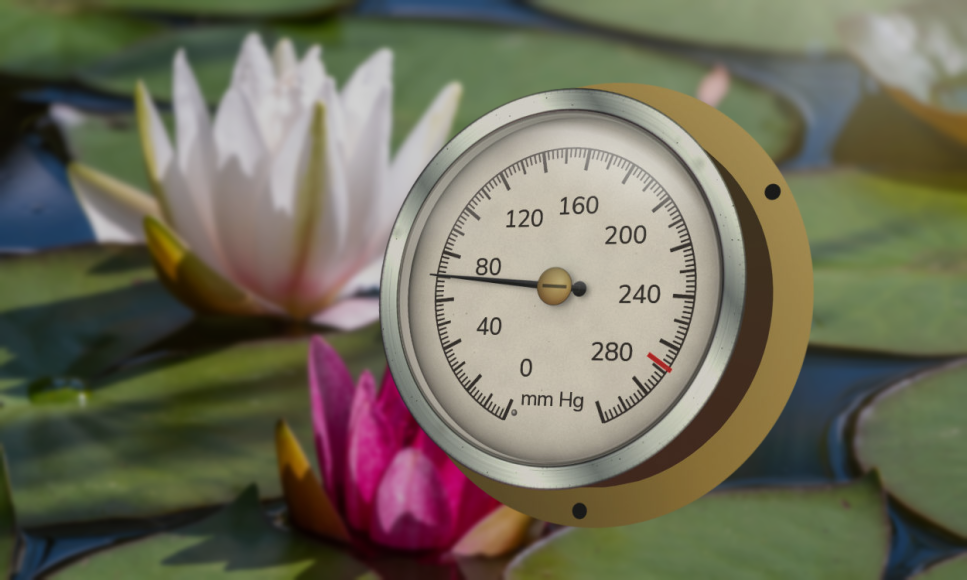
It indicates 70 mmHg
